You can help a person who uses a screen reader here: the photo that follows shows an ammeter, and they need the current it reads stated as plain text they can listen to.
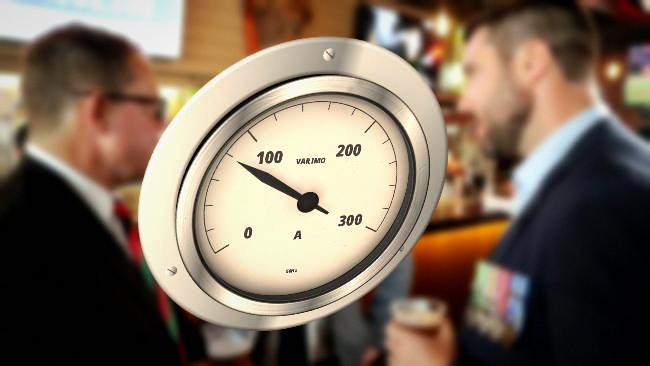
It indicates 80 A
